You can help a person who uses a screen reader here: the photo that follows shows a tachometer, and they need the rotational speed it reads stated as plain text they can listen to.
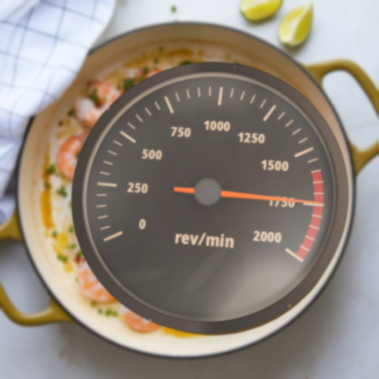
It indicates 1750 rpm
